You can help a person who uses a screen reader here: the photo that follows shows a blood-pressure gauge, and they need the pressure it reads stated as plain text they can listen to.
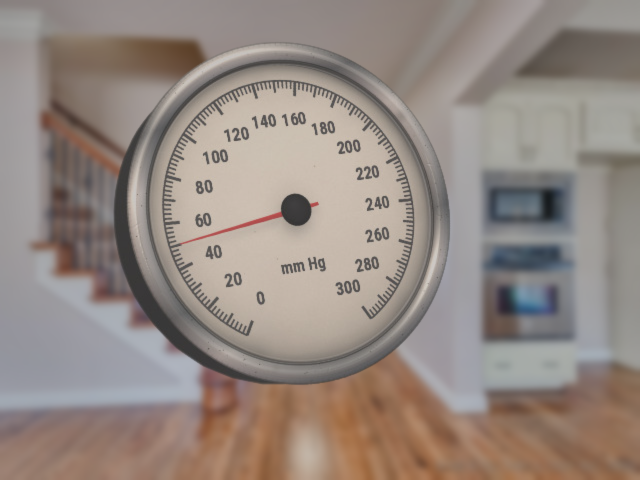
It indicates 50 mmHg
